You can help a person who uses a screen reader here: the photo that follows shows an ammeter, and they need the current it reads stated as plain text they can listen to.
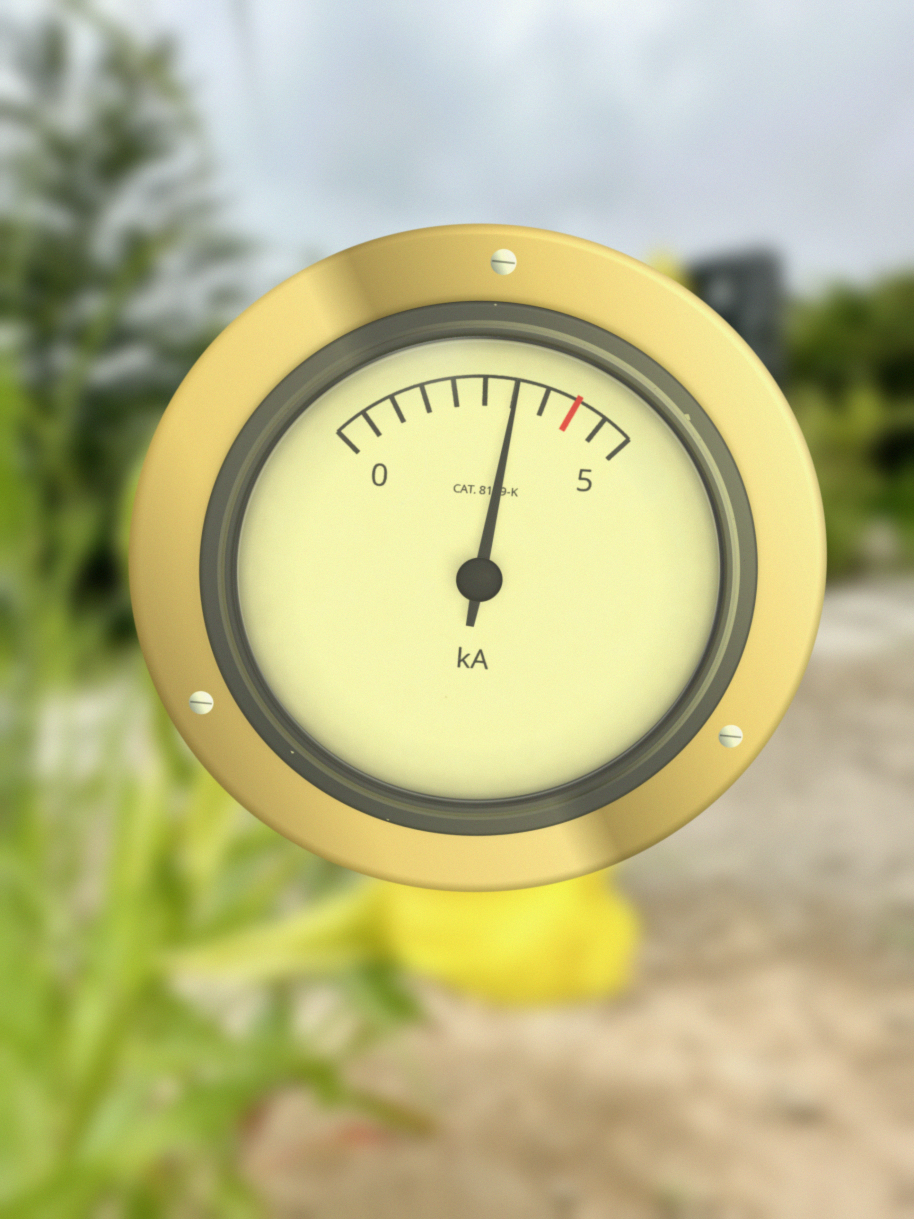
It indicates 3 kA
